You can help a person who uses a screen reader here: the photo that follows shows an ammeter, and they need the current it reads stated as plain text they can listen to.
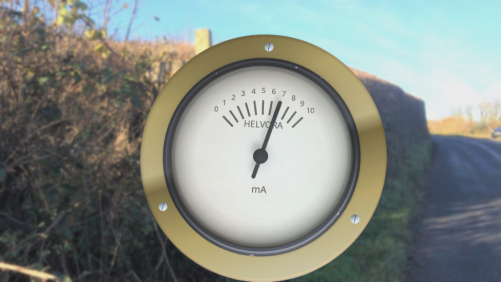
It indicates 7 mA
